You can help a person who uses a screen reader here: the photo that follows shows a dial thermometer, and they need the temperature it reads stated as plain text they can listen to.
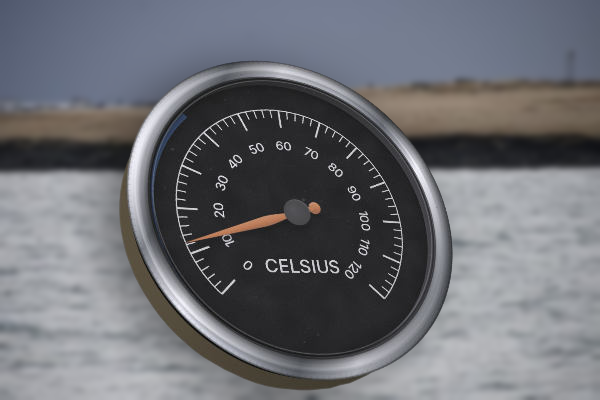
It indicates 12 °C
